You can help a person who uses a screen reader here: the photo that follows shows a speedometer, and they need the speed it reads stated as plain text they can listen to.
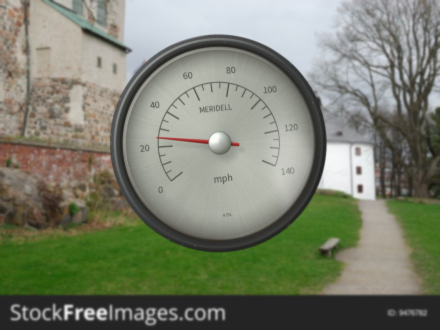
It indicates 25 mph
